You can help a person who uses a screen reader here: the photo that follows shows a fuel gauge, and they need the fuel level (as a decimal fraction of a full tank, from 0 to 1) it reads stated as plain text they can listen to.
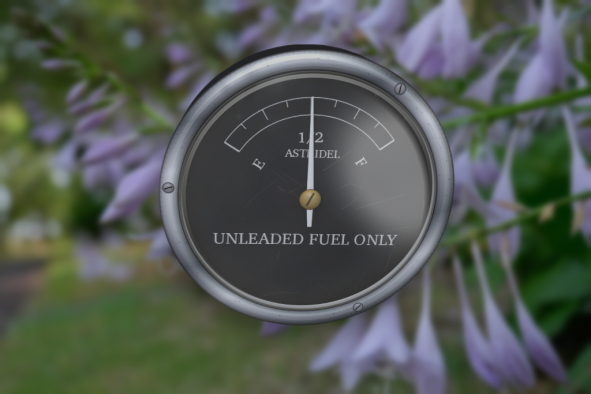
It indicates 0.5
